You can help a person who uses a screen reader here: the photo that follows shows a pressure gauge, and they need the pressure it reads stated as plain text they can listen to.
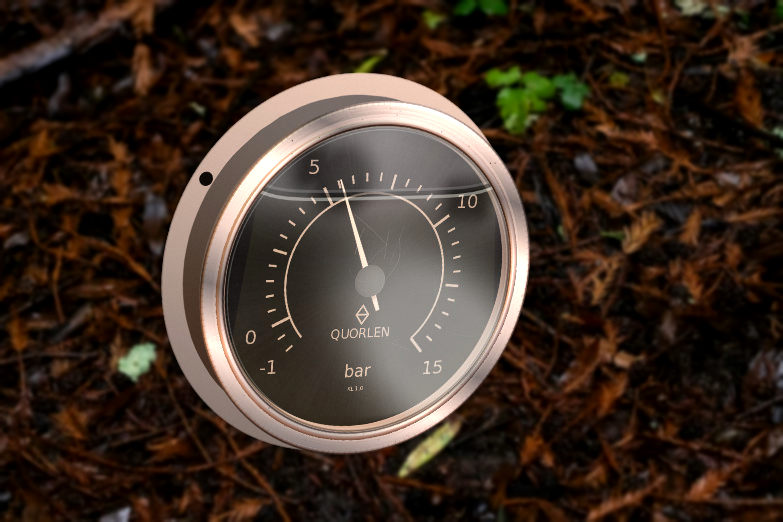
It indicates 5.5 bar
